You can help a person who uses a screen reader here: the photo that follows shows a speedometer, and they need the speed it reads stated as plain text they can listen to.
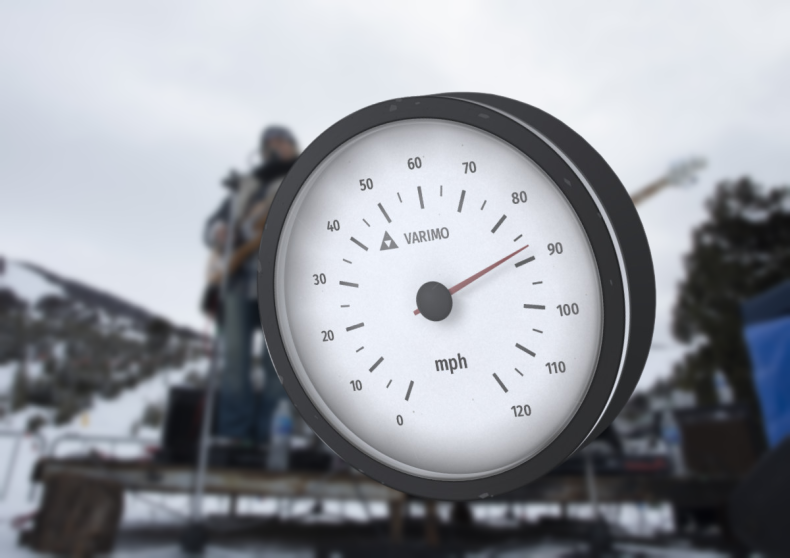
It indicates 87.5 mph
